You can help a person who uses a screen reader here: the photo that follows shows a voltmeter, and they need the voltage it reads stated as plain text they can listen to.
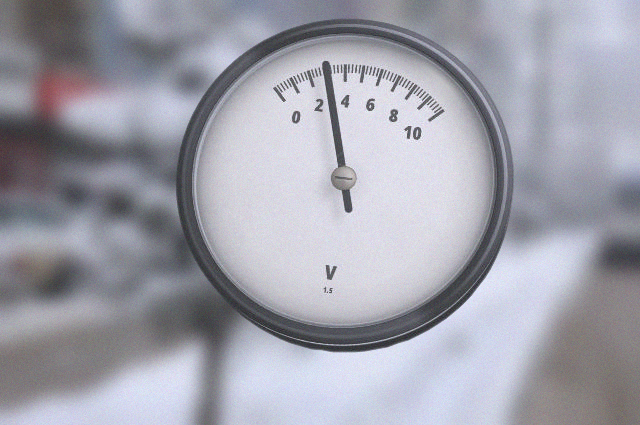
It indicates 3 V
